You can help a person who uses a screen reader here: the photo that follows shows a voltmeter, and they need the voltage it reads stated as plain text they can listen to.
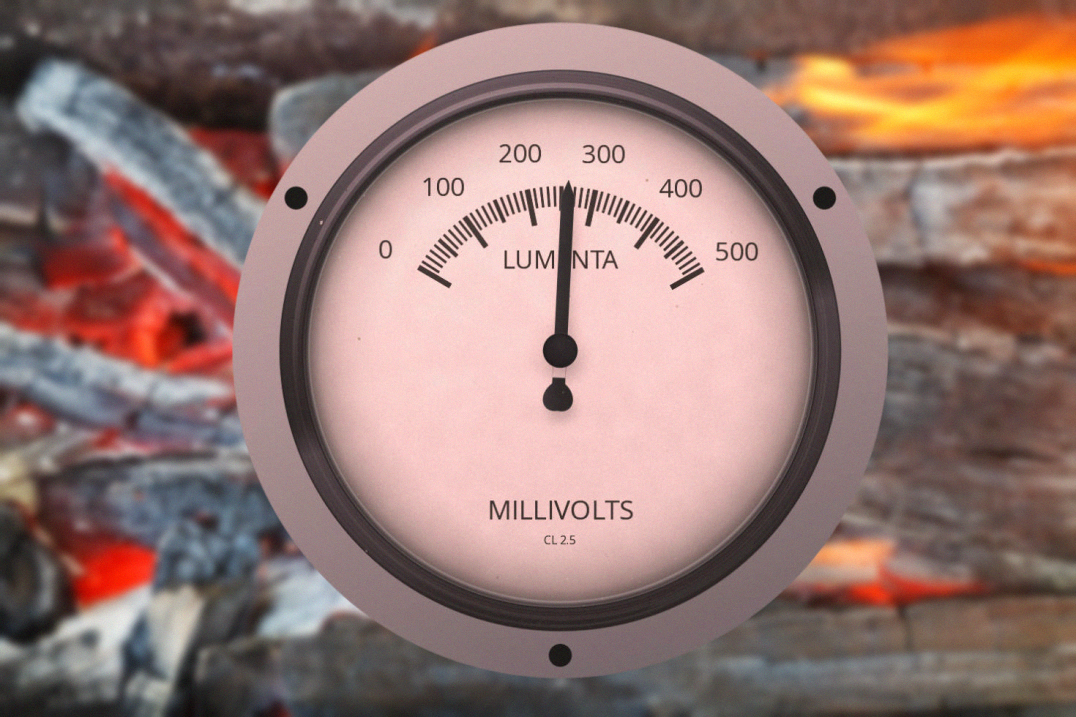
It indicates 260 mV
